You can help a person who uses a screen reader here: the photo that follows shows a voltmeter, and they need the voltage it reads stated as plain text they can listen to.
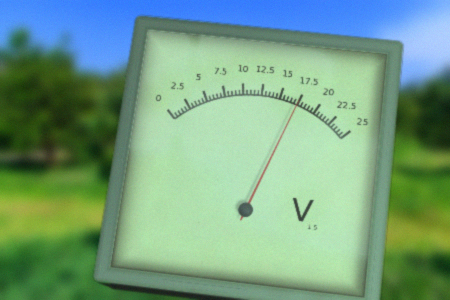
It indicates 17.5 V
